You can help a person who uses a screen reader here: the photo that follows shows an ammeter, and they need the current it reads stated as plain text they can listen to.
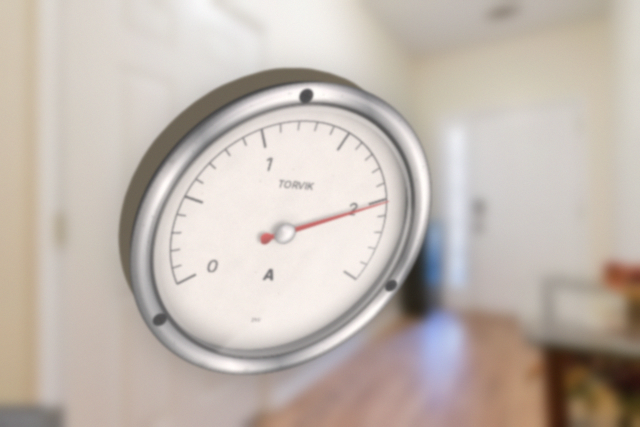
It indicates 2 A
